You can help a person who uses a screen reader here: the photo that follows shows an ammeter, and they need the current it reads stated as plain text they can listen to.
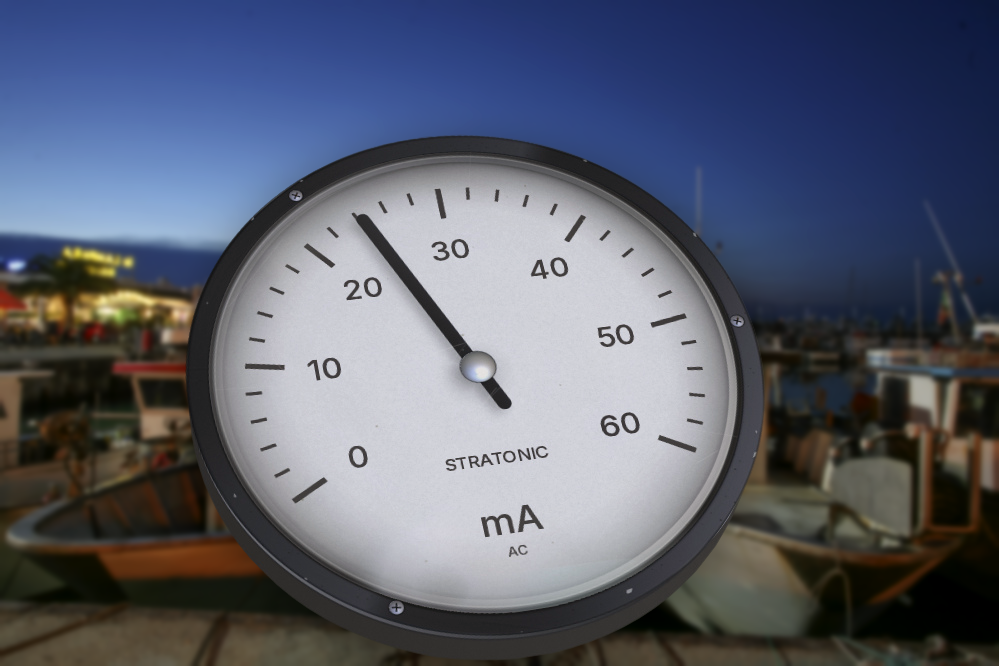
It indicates 24 mA
